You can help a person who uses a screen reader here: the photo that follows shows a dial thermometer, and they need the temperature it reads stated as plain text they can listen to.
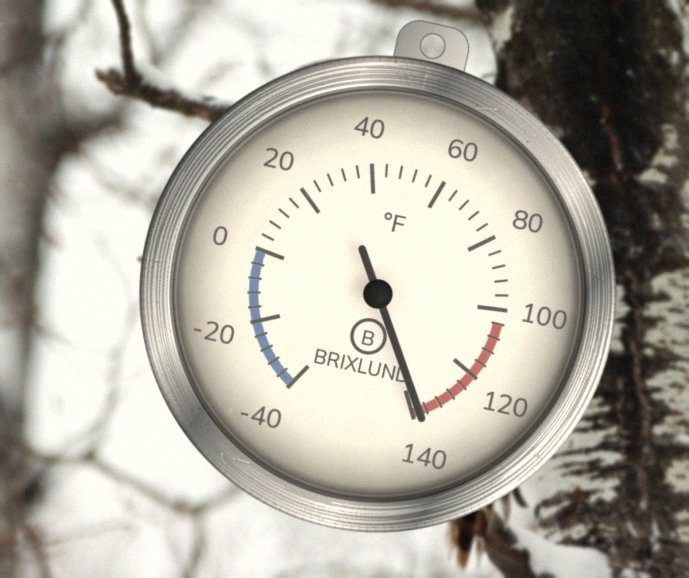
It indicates 138 °F
